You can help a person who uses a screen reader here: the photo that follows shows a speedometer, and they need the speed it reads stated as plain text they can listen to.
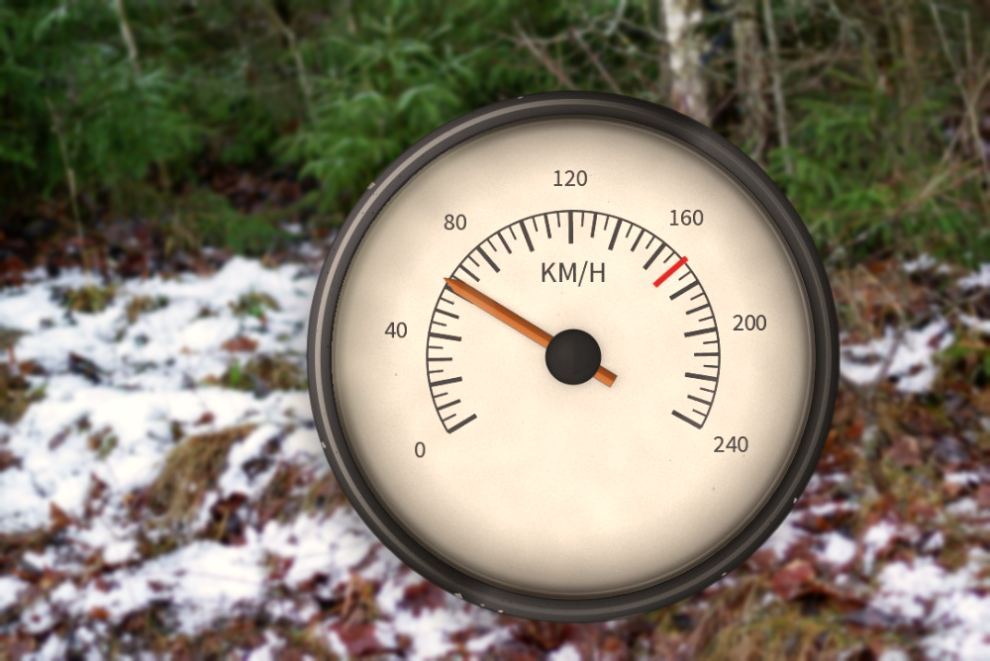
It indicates 62.5 km/h
